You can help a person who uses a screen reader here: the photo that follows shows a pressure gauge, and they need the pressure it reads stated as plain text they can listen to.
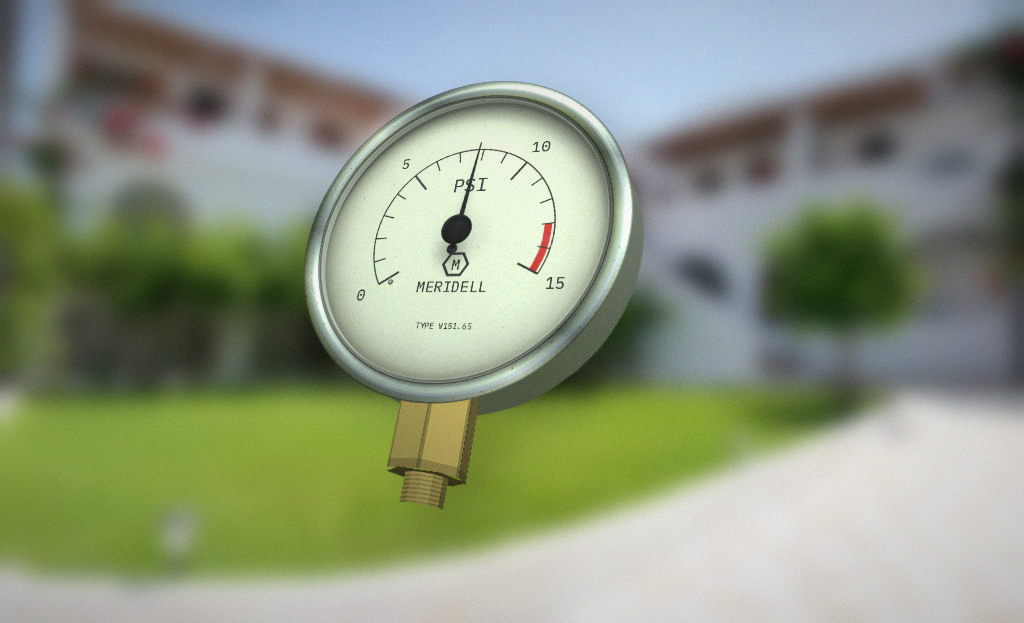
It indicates 8 psi
